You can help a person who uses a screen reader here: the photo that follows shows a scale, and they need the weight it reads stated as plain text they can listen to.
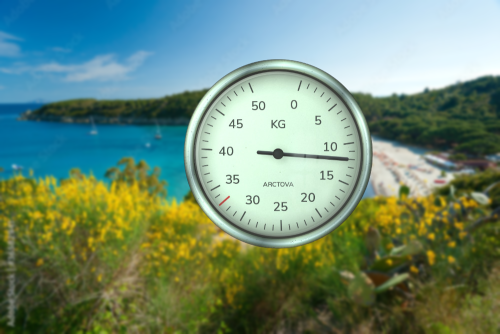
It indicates 12 kg
